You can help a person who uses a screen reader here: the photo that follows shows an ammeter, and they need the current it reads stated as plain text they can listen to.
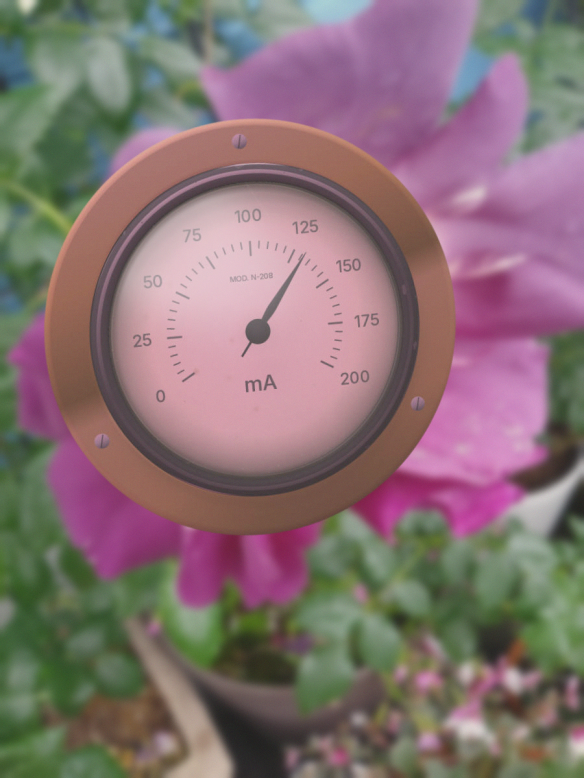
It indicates 130 mA
